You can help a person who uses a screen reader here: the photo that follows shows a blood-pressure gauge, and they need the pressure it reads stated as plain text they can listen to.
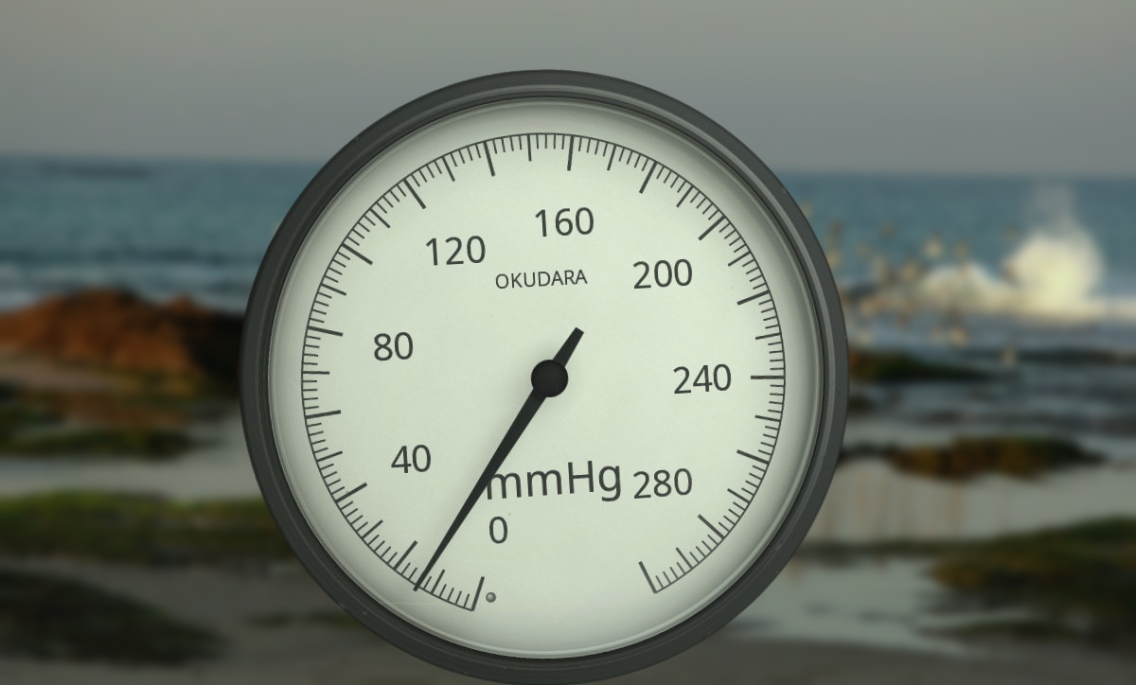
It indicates 14 mmHg
